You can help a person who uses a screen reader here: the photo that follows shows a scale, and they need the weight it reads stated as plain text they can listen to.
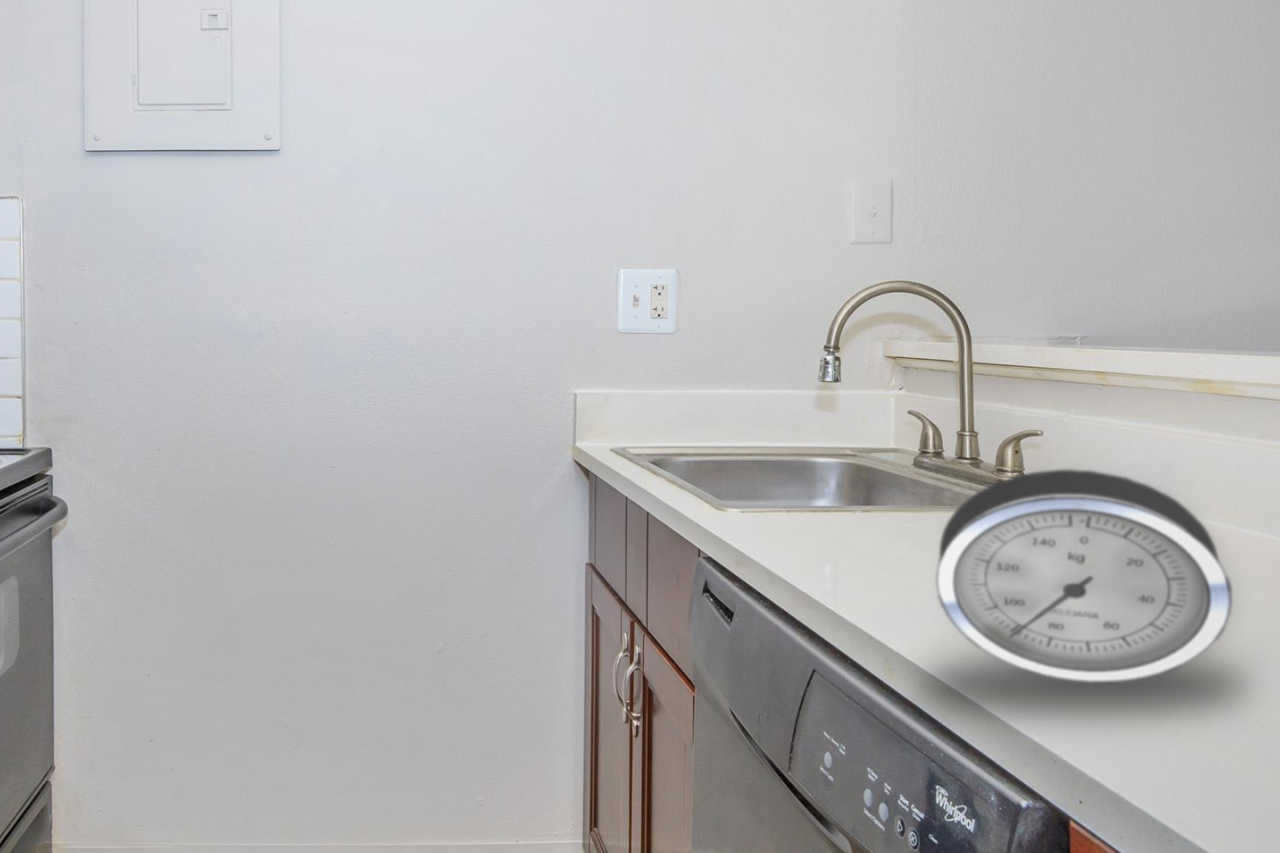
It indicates 90 kg
